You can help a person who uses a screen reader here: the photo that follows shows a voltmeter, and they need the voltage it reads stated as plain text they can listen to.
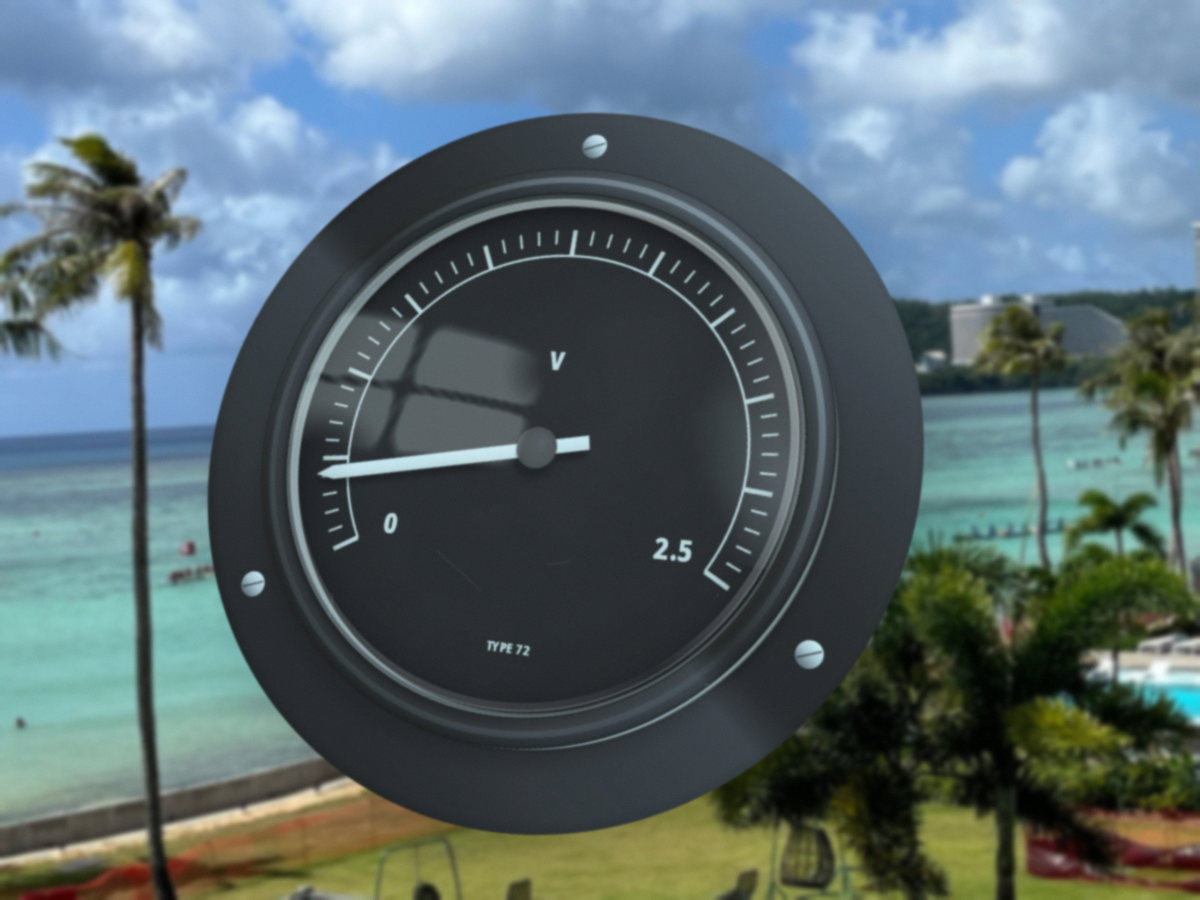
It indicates 0.2 V
